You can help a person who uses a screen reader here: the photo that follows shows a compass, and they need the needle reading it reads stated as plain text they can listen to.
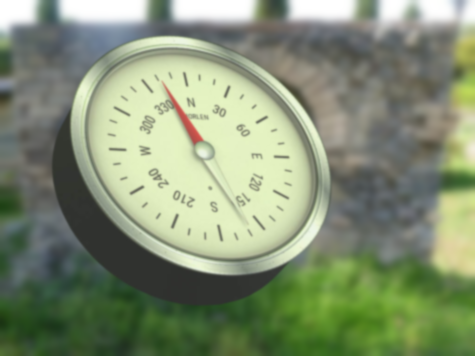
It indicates 340 °
